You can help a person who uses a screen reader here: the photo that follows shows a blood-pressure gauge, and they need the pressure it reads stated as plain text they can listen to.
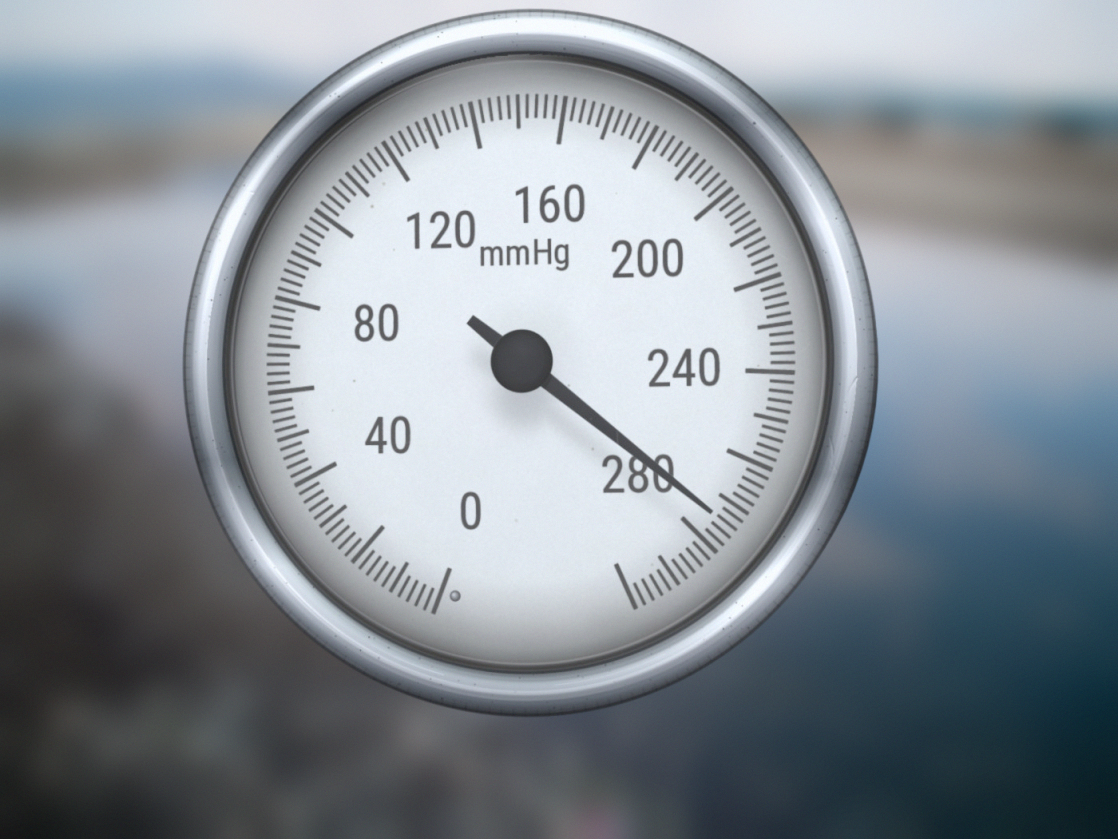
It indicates 274 mmHg
